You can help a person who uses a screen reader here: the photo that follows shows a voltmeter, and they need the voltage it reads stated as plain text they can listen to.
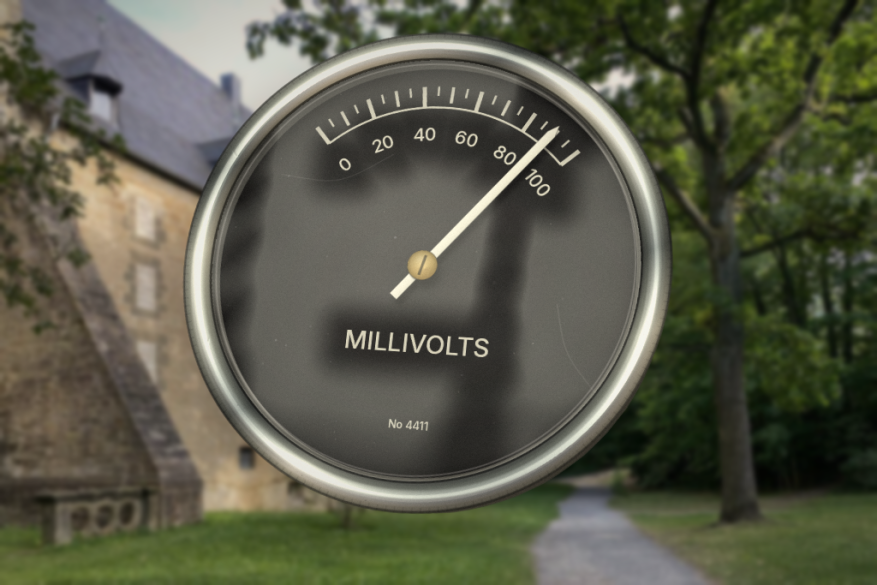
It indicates 90 mV
